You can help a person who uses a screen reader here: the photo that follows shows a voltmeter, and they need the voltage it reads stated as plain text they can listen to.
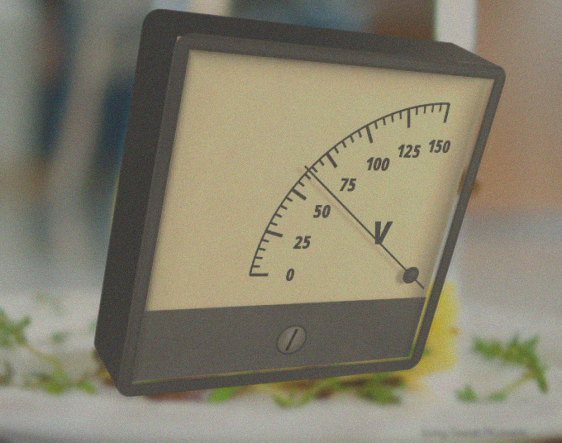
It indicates 62.5 V
